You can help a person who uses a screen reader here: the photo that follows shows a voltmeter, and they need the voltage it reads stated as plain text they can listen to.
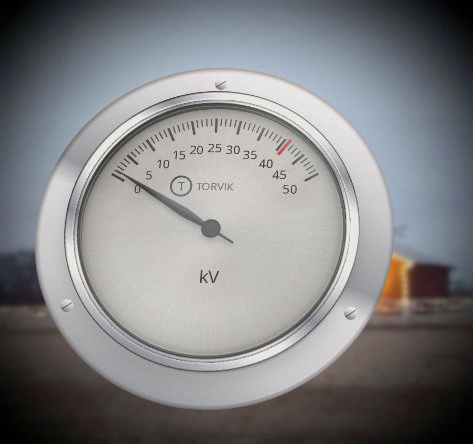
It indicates 1 kV
